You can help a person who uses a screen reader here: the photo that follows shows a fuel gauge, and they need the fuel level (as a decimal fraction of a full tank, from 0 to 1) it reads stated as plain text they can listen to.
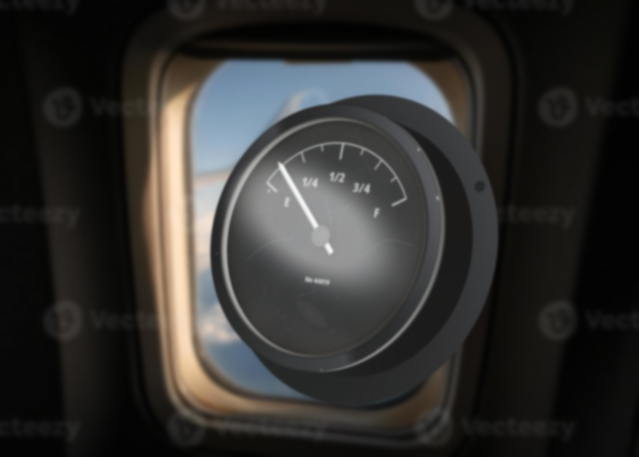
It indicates 0.125
